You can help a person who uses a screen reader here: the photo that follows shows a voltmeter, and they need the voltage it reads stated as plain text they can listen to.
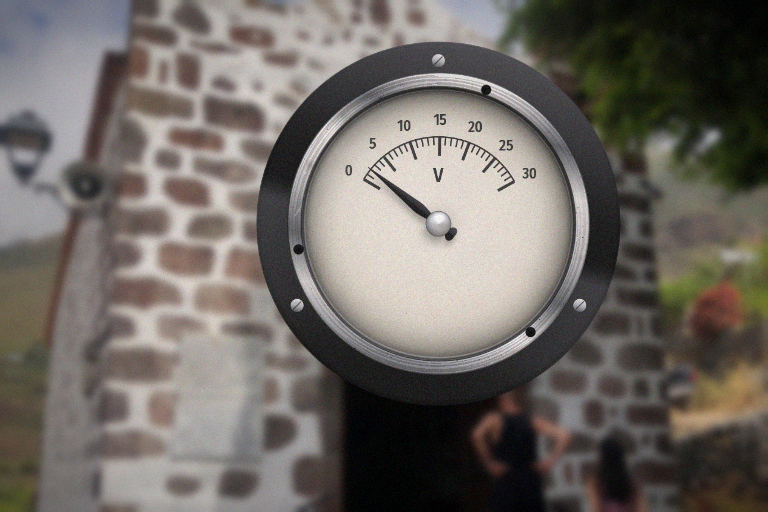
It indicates 2 V
